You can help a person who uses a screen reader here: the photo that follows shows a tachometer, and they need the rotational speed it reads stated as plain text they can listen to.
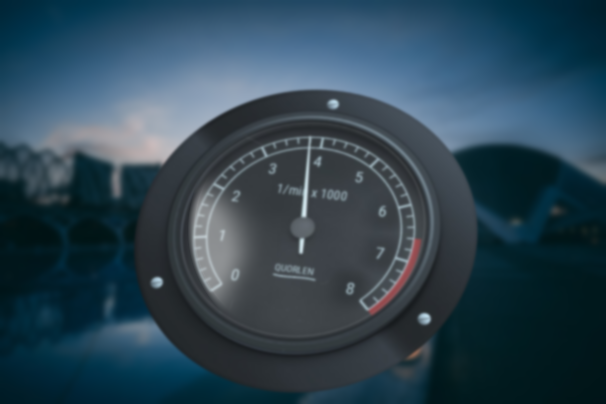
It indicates 3800 rpm
